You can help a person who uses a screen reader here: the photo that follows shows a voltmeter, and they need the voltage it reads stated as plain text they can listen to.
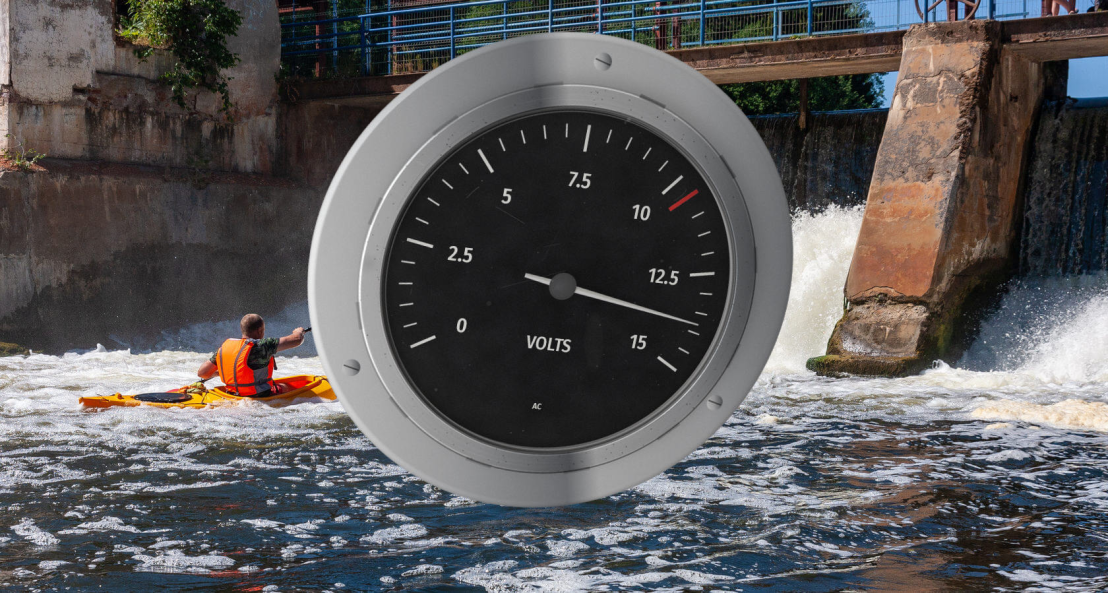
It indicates 13.75 V
